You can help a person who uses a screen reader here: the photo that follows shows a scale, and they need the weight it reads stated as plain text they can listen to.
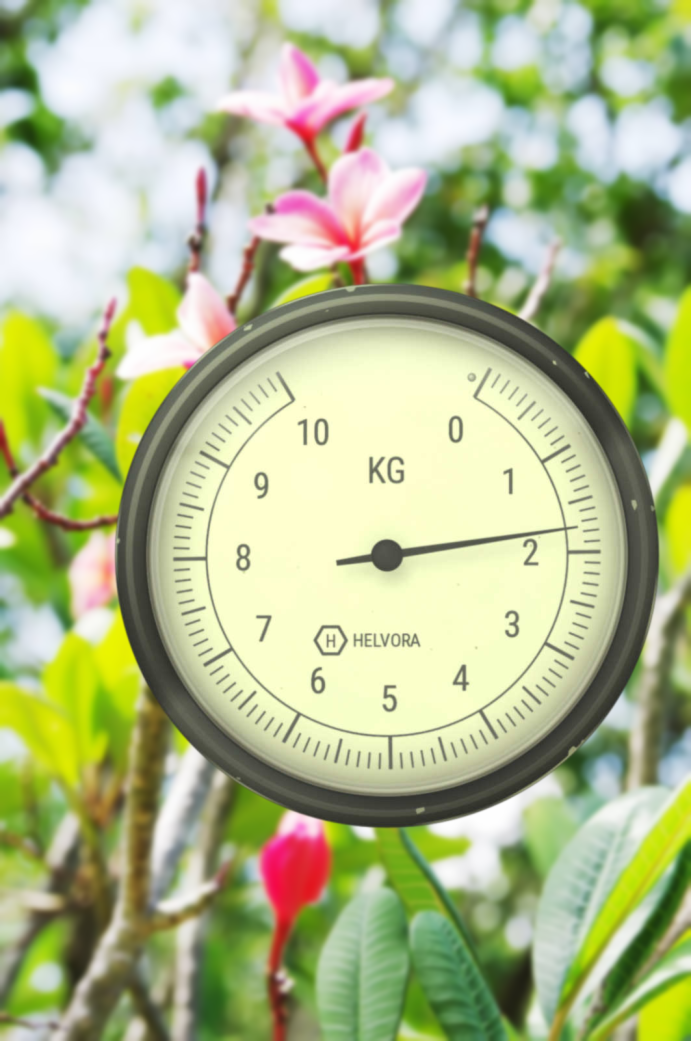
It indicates 1.75 kg
